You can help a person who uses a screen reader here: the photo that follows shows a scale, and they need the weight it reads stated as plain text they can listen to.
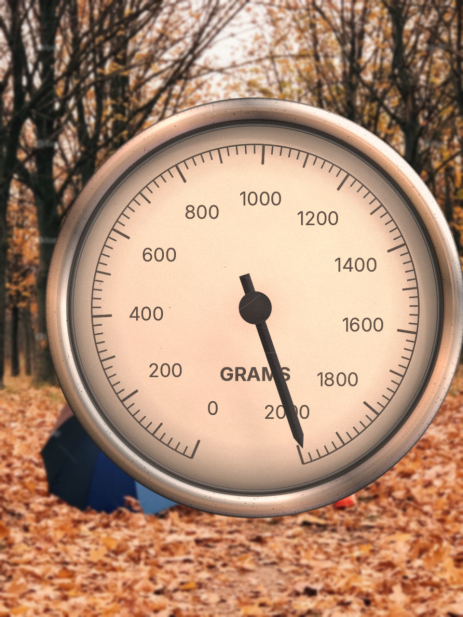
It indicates 1990 g
